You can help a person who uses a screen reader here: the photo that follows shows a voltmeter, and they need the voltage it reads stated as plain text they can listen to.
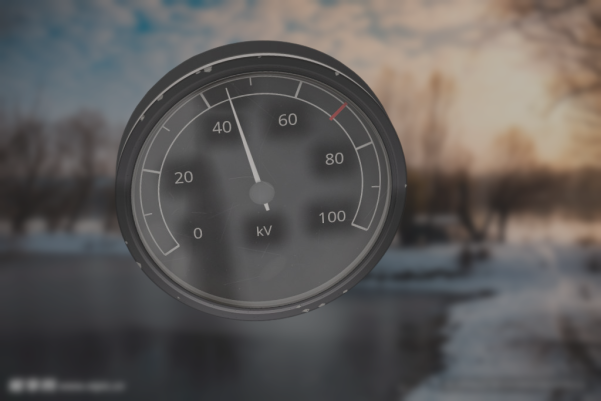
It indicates 45 kV
